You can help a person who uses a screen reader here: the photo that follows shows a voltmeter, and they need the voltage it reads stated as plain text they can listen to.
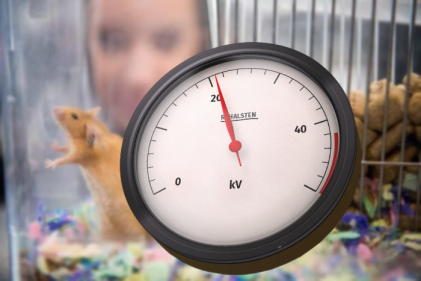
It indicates 21 kV
